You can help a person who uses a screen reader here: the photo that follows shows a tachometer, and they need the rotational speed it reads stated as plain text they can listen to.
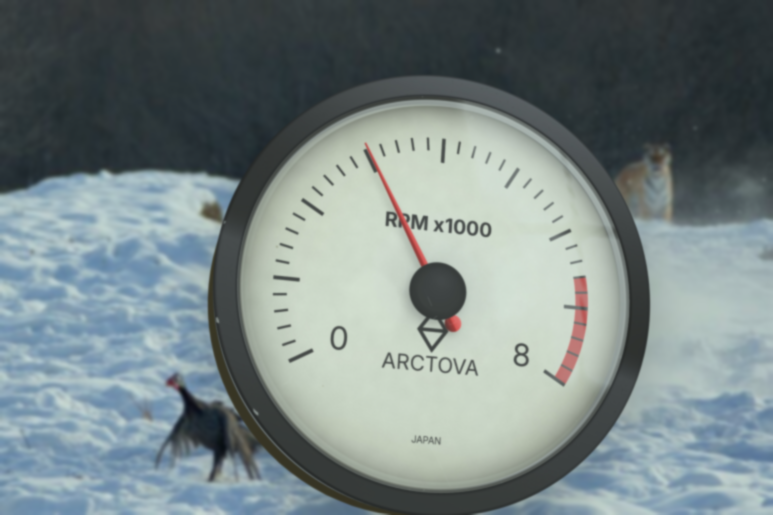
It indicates 3000 rpm
